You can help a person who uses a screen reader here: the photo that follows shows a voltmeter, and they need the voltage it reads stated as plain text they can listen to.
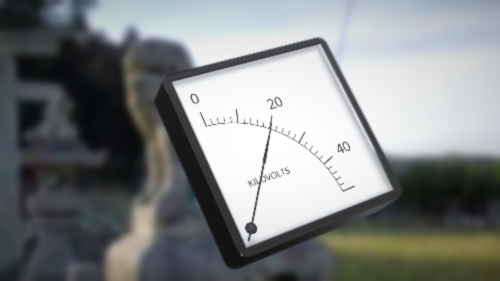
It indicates 20 kV
